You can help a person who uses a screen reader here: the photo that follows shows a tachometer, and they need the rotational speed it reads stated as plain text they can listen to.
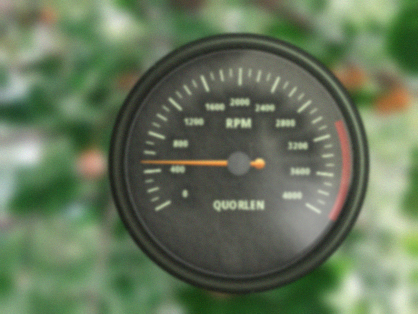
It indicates 500 rpm
